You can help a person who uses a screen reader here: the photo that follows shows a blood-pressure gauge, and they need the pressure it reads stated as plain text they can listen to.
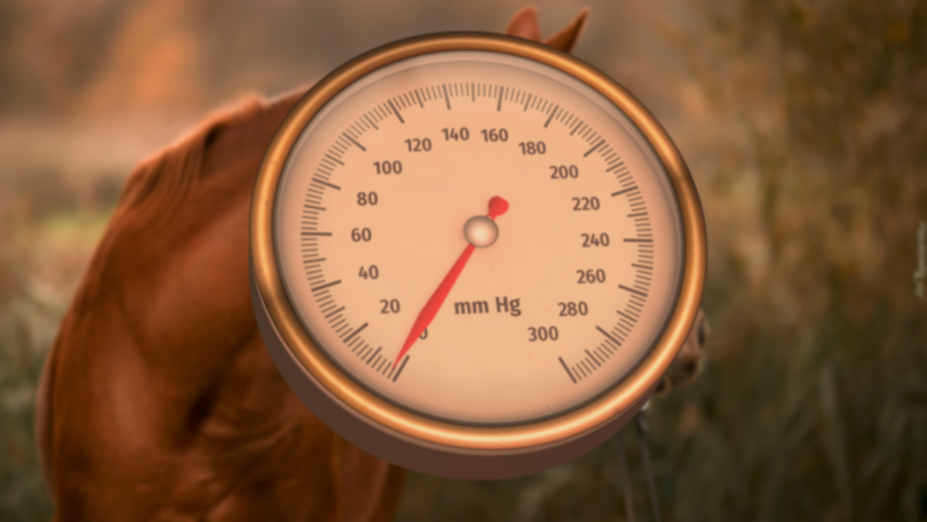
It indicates 2 mmHg
